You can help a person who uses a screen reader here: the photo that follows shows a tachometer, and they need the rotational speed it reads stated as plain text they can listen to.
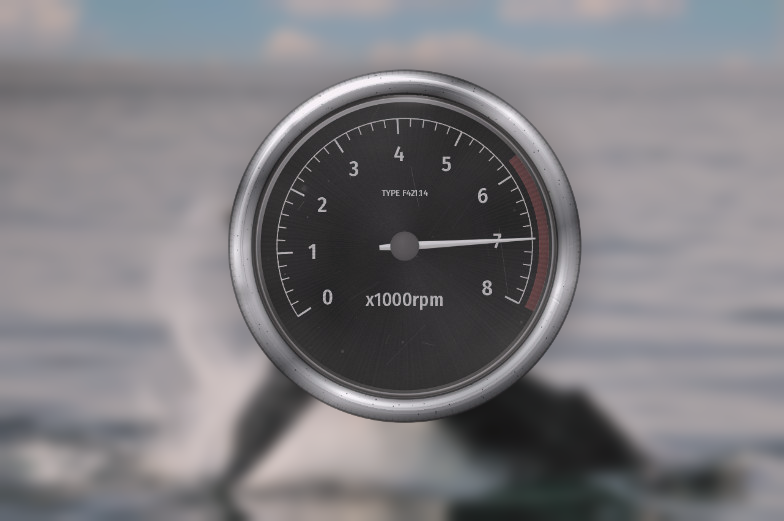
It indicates 7000 rpm
